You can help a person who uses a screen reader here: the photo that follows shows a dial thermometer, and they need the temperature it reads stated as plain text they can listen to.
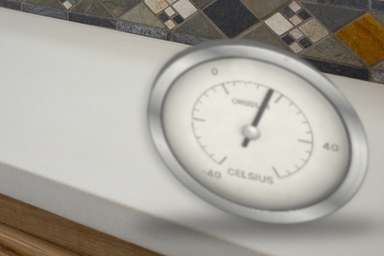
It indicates 16 °C
